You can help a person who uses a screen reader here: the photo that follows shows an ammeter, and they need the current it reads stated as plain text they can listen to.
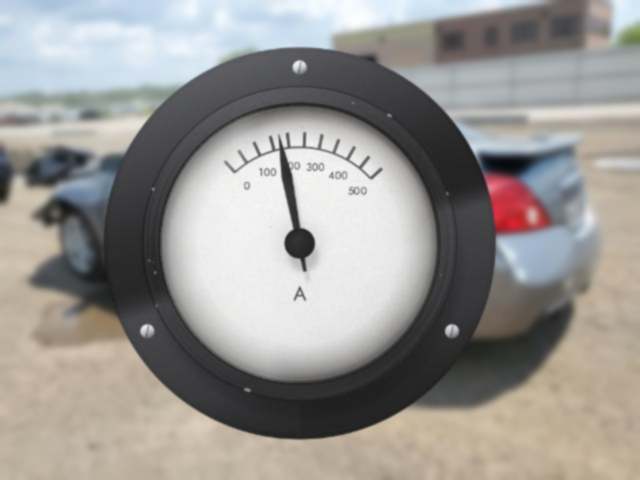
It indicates 175 A
